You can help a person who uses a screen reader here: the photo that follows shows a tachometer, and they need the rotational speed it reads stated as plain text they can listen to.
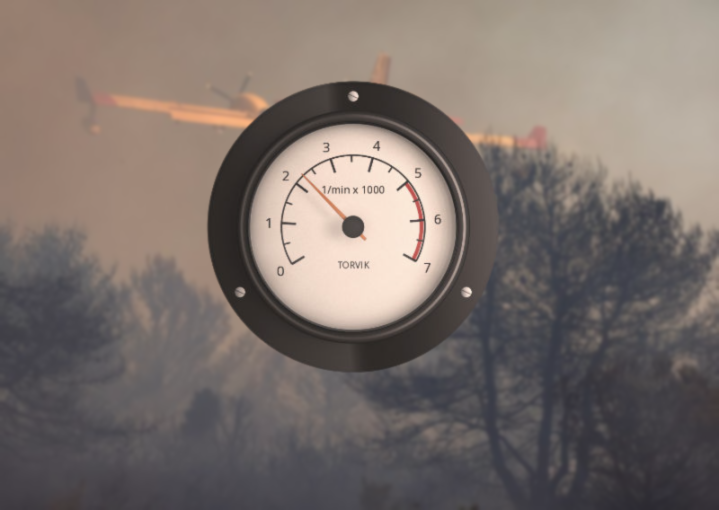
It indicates 2250 rpm
